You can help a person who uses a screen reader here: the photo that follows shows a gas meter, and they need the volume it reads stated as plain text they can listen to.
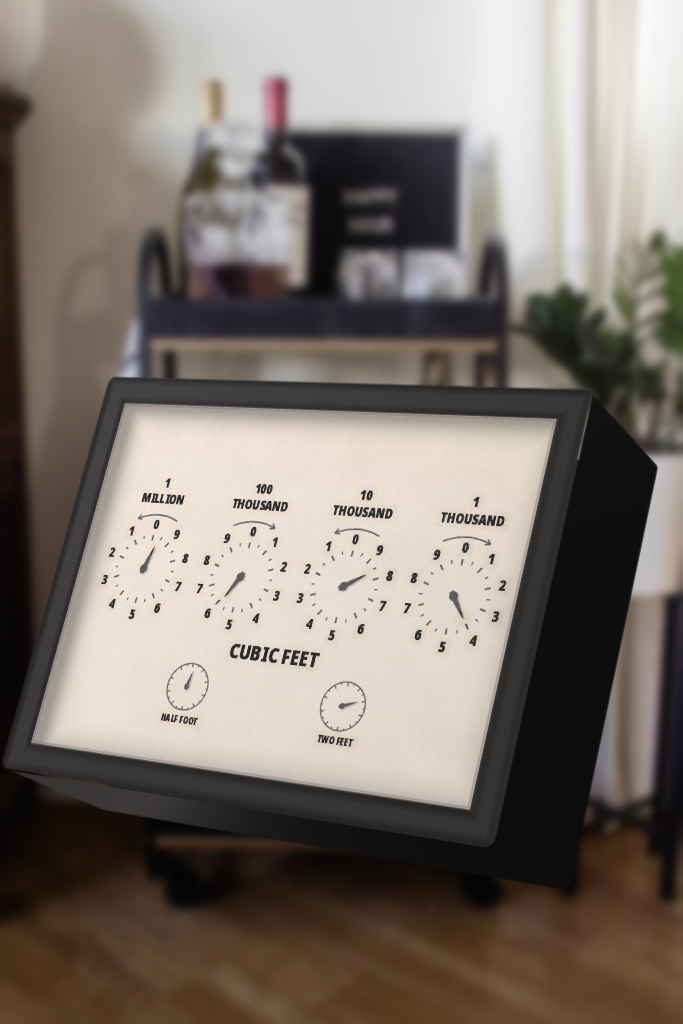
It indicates 958400 ft³
